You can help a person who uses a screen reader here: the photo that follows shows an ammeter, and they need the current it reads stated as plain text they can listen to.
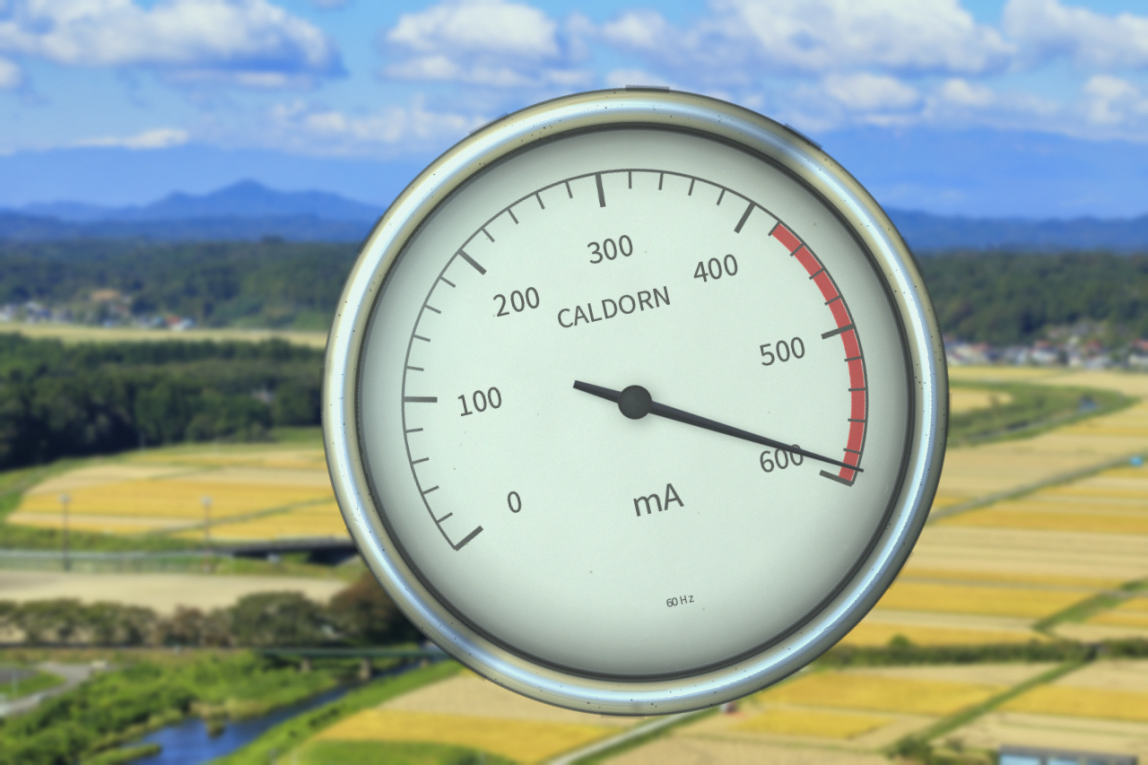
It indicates 590 mA
